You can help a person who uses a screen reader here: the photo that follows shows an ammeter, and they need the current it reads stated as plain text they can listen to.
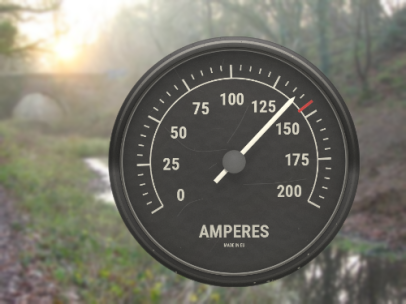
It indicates 137.5 A
